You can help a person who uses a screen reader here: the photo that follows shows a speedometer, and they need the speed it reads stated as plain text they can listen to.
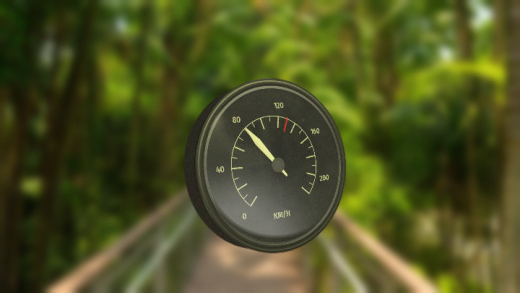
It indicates 80 km/h
